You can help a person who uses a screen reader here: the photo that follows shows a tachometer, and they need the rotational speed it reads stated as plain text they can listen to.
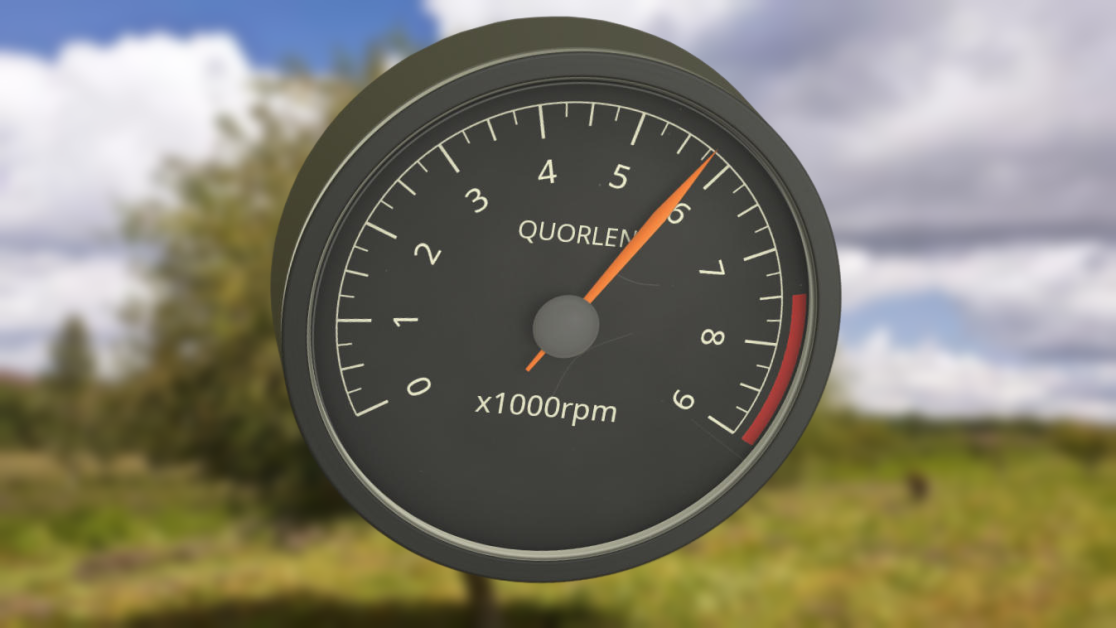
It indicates 5750 rpm
